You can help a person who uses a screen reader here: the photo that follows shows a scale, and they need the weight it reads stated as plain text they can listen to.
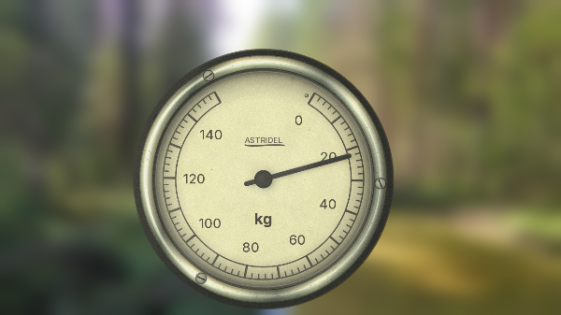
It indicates 22 kg
